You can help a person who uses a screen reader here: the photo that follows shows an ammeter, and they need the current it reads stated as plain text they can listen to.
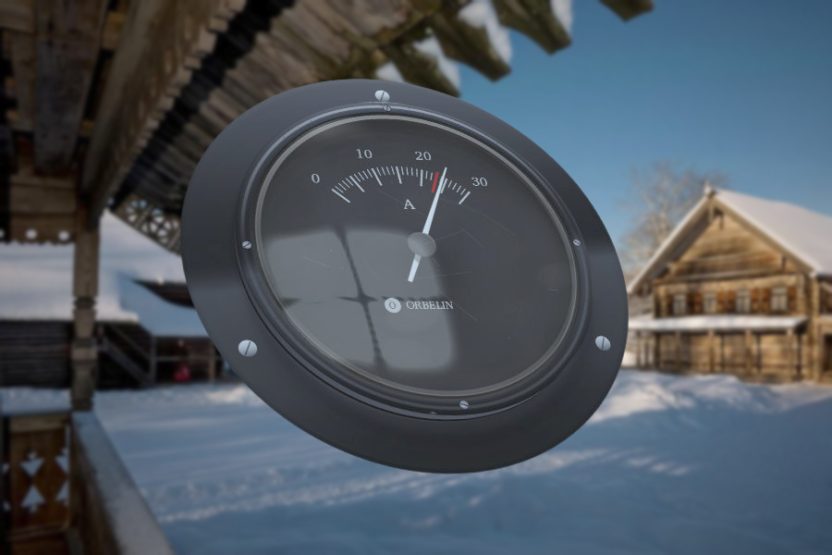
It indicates 24 A
